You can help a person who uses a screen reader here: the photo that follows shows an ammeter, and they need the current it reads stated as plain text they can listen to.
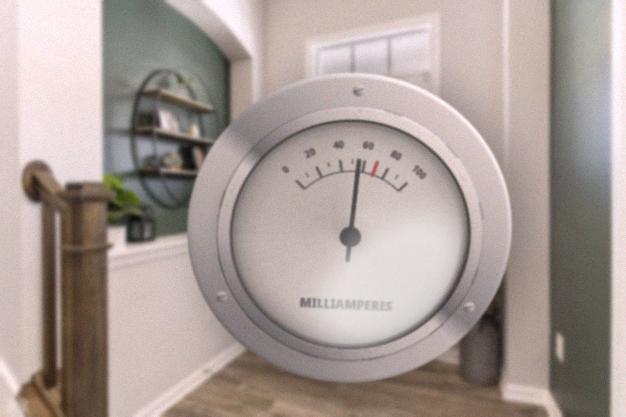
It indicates 55 mA
